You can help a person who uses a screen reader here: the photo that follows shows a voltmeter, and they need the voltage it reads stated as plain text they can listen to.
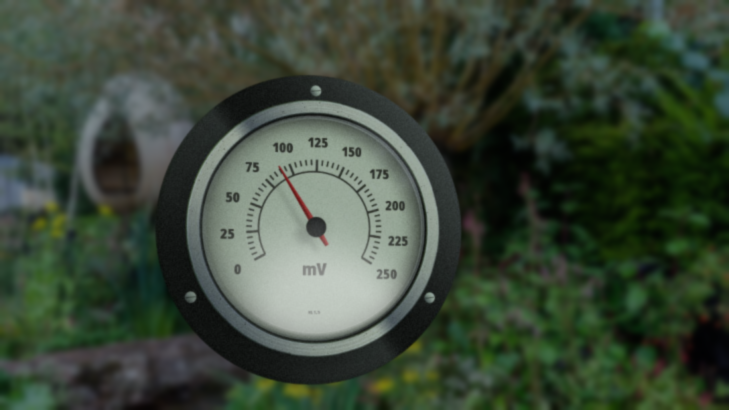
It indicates 90 mV
